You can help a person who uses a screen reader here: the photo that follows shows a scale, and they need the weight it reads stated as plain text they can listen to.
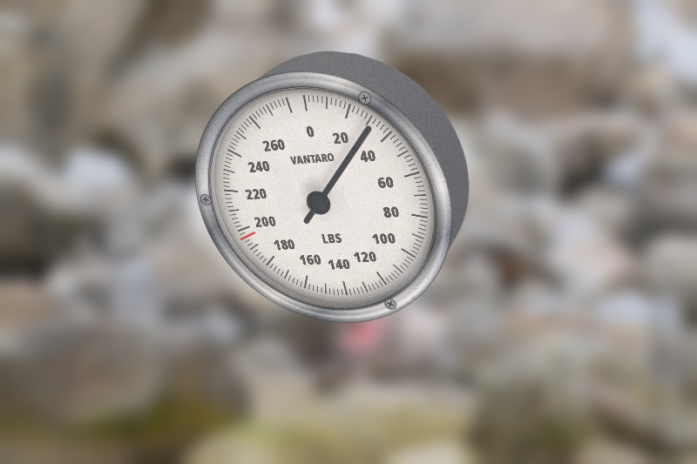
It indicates 32 lb
